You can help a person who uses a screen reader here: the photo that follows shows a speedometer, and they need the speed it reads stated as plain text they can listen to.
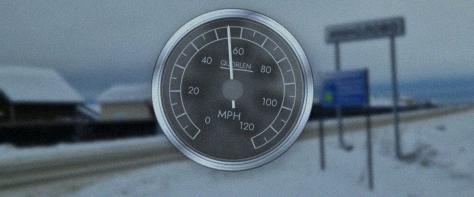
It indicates 55 mph
